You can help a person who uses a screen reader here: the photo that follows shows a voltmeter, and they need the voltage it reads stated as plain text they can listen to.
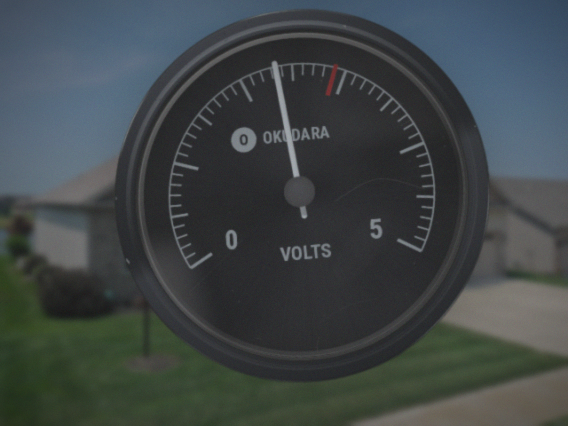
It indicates 2.35 V
